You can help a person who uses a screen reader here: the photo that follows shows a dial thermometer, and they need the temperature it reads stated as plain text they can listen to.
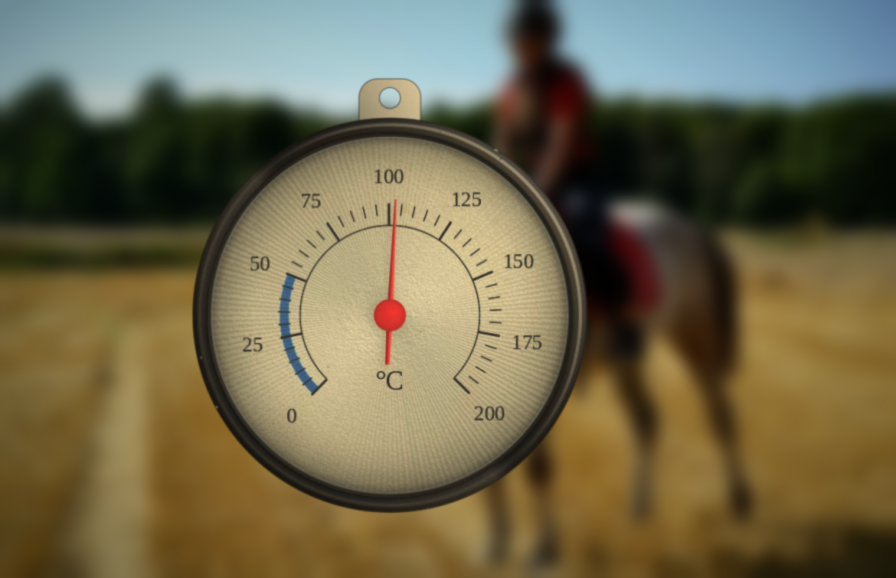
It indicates 102.5 °C
